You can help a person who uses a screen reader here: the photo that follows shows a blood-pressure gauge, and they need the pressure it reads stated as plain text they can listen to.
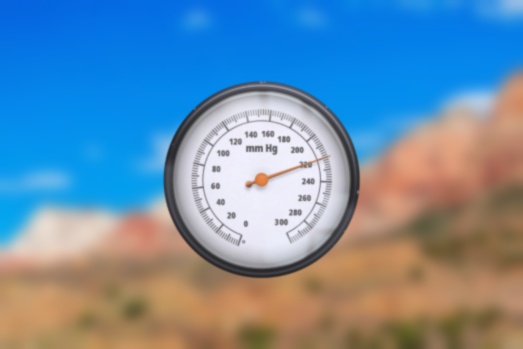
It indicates 220 mmHg
